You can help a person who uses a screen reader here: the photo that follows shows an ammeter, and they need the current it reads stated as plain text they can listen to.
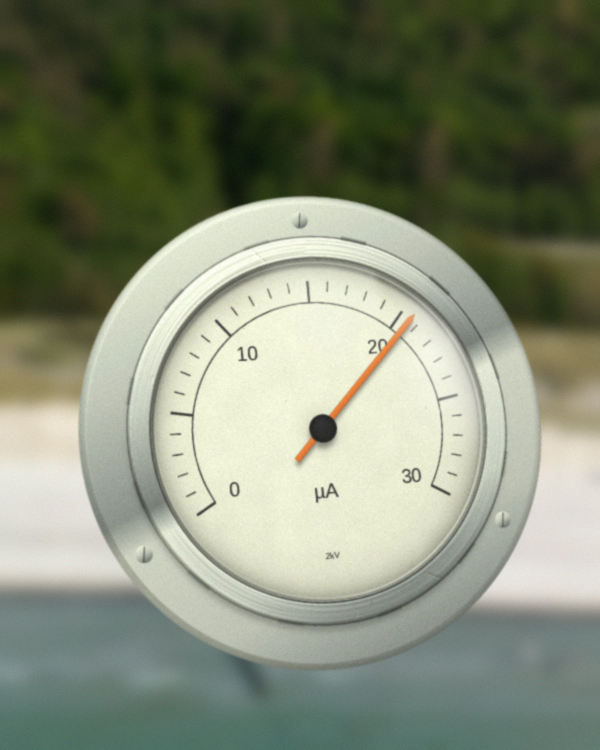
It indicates 20.5 µA
